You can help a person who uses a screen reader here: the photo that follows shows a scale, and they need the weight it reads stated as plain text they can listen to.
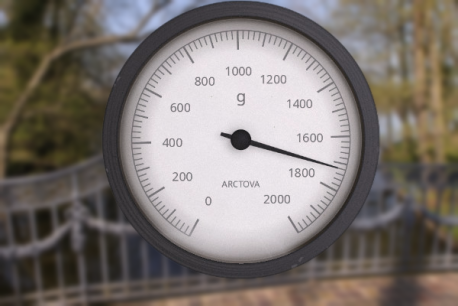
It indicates 1720 g
